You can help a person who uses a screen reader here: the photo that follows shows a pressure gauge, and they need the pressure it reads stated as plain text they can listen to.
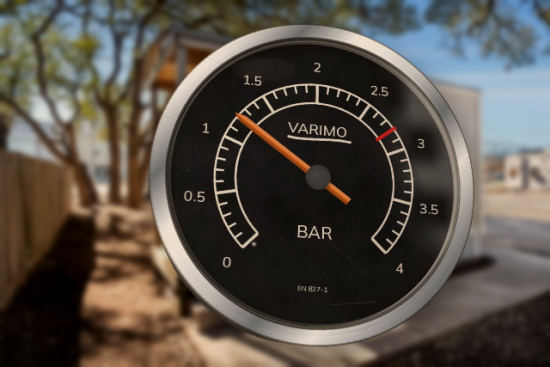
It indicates 1.2 bar
